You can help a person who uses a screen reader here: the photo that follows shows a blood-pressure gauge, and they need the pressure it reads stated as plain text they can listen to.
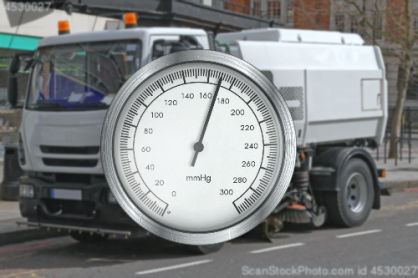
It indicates 170 mmHg
